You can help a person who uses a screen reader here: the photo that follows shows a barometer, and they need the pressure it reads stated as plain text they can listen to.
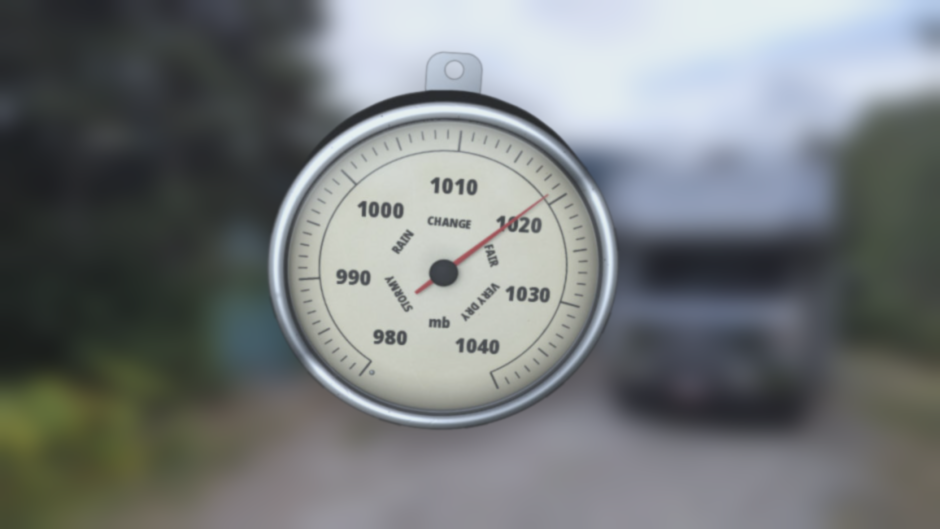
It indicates 1019 mbar
